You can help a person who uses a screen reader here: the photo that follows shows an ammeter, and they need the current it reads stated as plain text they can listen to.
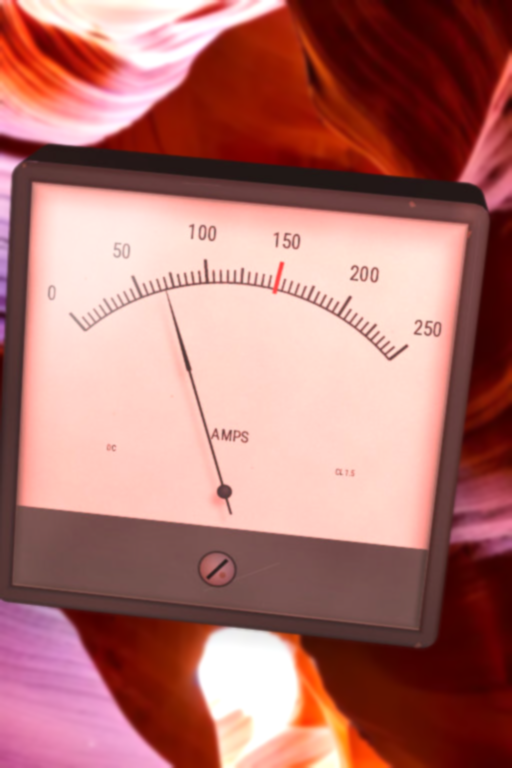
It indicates 70 A
